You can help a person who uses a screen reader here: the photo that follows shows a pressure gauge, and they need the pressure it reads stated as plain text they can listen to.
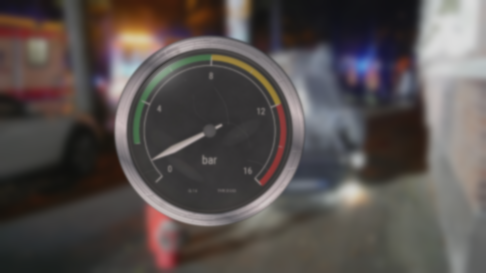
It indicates 1 bar
